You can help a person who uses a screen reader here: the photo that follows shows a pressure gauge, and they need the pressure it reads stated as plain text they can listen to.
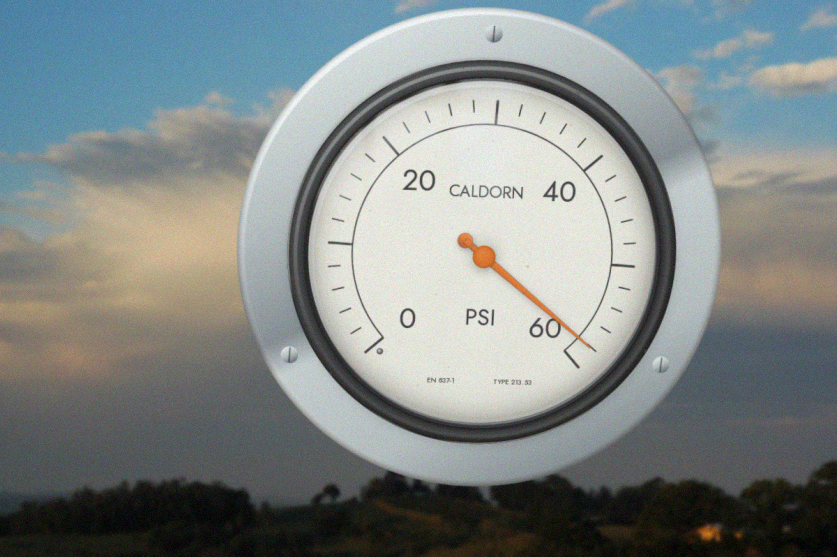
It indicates 58 psi
